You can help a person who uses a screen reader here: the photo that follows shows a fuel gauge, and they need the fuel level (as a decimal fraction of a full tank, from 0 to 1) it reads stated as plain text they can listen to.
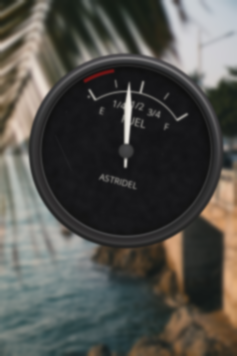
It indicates 0.375
